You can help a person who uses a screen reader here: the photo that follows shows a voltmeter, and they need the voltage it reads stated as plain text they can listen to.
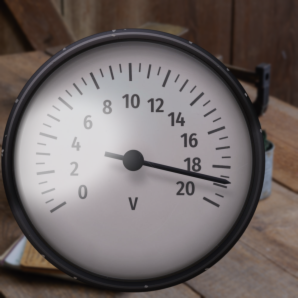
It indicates 18.75 V
